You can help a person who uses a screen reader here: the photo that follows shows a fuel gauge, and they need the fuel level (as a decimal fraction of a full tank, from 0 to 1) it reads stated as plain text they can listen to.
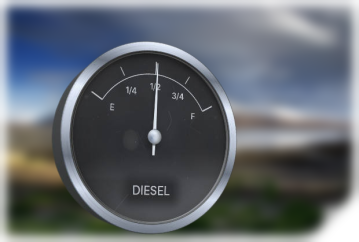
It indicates 0.5
